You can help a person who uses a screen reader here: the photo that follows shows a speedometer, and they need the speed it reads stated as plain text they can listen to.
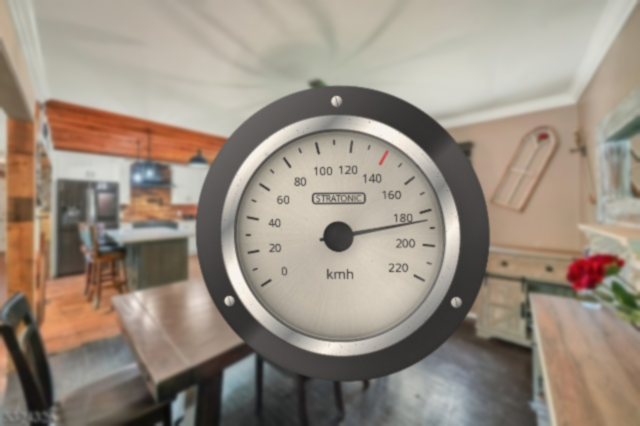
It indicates 185 km/h
